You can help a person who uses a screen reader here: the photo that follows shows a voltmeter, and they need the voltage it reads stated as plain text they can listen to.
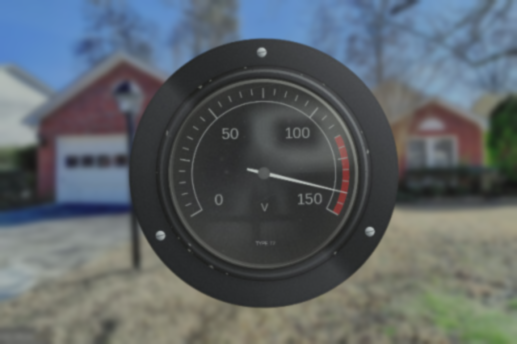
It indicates 140 V
